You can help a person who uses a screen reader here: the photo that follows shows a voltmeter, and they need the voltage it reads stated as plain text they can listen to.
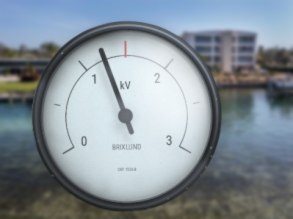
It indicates 1.25 kV
